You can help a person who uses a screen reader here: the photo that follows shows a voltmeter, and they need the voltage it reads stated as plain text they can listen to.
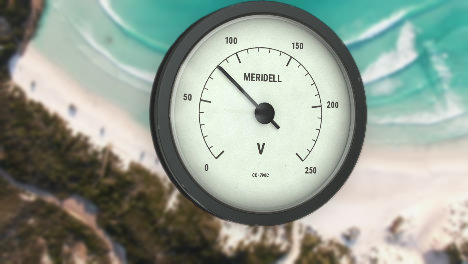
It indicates 80 V
